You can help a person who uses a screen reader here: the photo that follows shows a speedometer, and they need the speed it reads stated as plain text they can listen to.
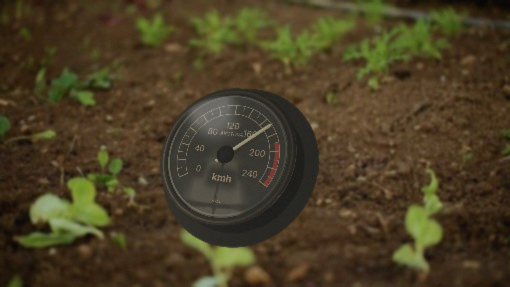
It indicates 170 km/h
